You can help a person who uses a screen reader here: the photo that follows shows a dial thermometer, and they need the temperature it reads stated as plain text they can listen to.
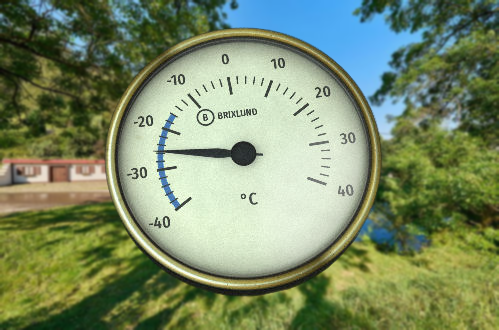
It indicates -26 °C
